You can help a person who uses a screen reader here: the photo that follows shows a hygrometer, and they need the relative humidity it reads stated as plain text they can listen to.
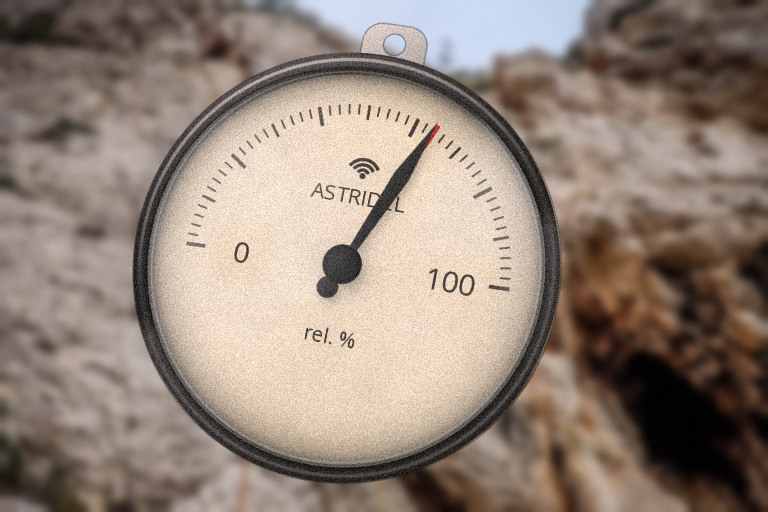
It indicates 64 %
